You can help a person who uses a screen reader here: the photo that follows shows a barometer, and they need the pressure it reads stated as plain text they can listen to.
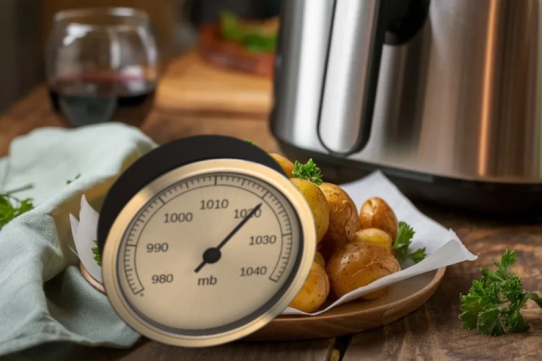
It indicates 1020 mbar
